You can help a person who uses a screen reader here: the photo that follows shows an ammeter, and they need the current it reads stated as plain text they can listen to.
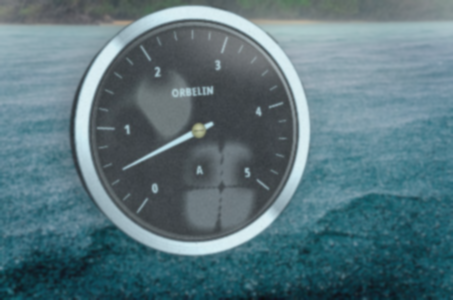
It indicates 0.5 A
